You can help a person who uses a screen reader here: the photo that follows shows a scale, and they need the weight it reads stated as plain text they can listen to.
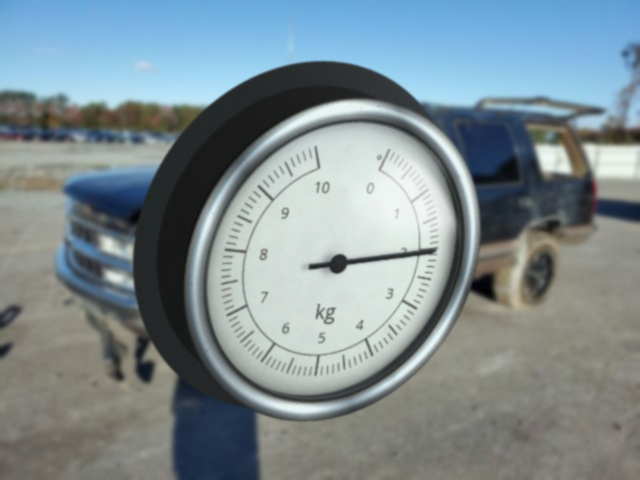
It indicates 2 kg
